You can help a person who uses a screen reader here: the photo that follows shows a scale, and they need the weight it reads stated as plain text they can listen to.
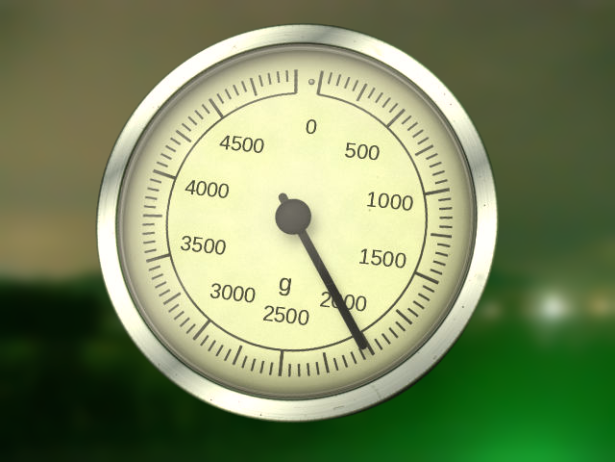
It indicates 2025 g
